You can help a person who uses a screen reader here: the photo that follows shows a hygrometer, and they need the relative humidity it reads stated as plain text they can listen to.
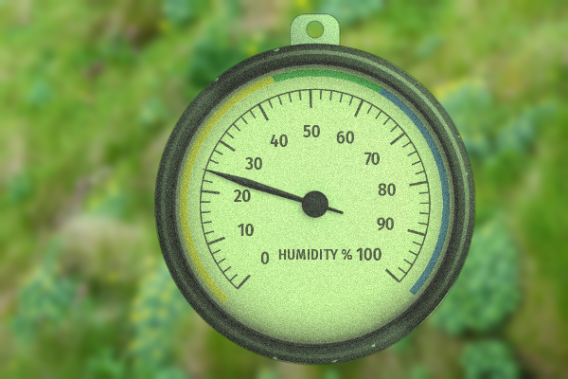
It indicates 24 %
